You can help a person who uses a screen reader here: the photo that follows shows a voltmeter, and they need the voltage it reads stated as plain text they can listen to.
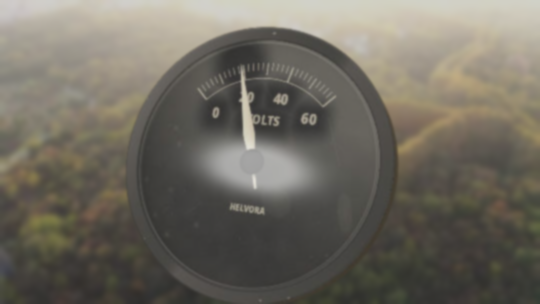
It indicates 20 V
